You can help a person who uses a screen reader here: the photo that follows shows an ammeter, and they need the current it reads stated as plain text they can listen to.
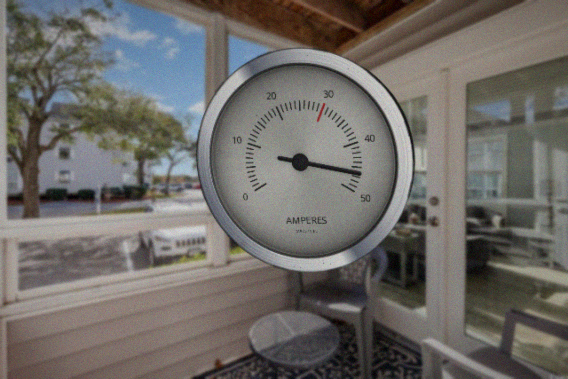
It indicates 46 A
